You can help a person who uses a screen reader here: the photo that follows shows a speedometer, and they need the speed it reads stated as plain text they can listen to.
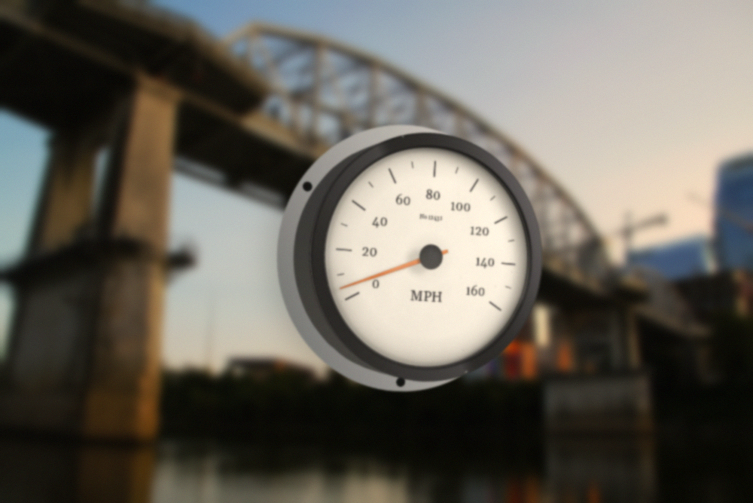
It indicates 5 mph
